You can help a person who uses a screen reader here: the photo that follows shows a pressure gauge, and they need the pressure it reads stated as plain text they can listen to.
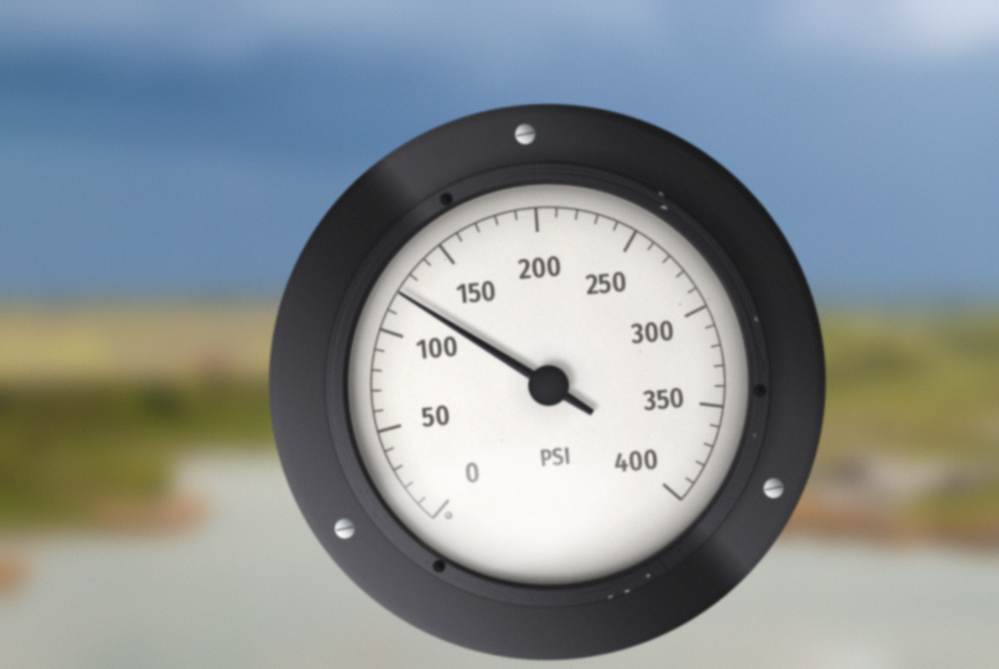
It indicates 120 psi
